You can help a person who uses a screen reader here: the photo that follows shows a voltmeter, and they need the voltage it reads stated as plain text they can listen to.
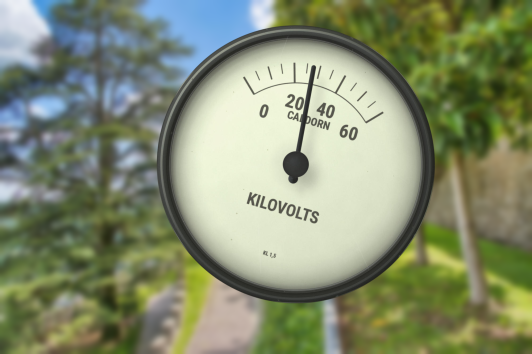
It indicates 27.5 kV
